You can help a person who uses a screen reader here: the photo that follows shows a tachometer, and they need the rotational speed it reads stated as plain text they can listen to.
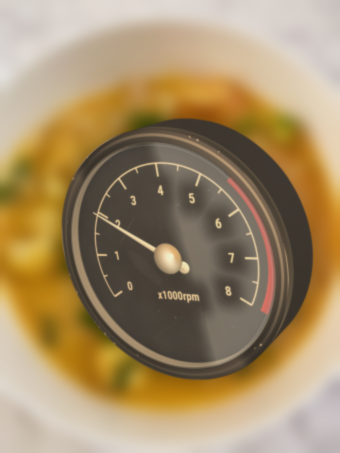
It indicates 2000 rpm
